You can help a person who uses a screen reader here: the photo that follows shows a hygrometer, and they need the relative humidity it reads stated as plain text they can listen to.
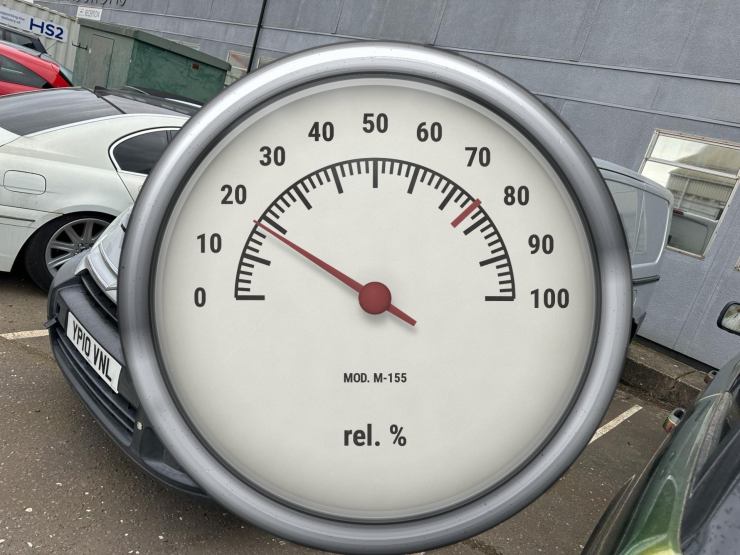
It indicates 18 %
